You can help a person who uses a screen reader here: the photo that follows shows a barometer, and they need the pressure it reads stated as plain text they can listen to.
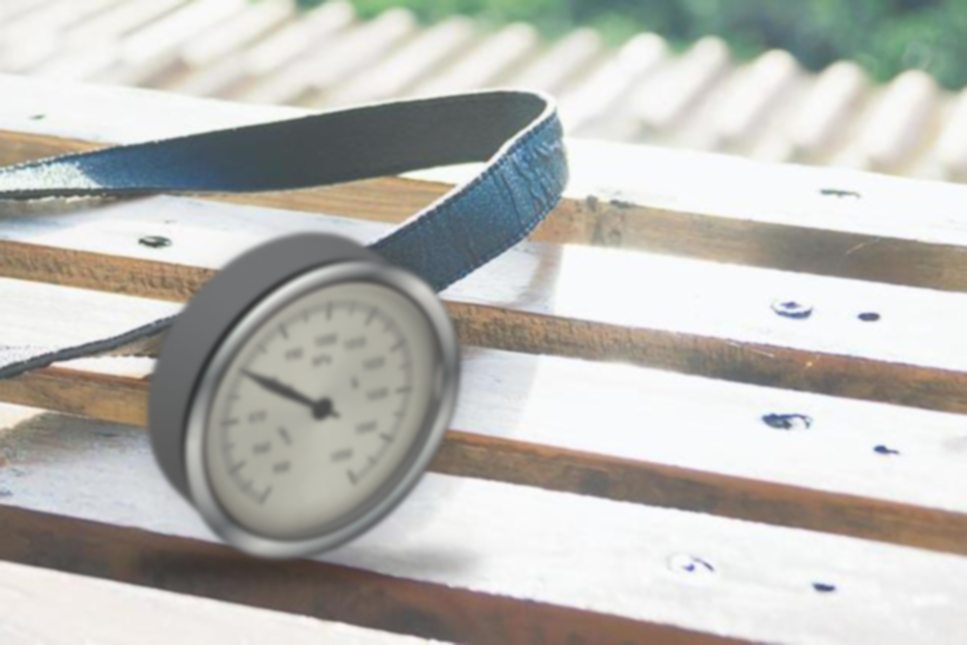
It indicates 980 hPa
